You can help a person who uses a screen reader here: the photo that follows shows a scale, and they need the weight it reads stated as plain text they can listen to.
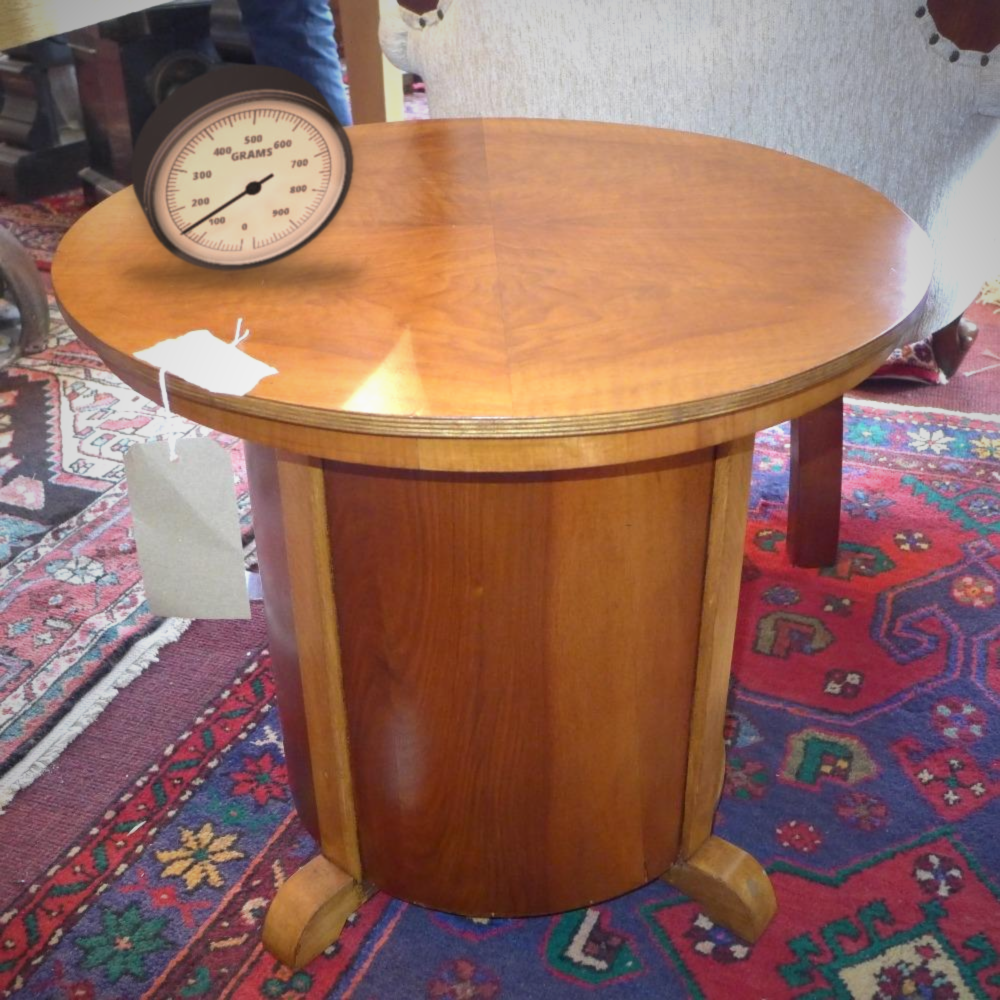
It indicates 150 g
